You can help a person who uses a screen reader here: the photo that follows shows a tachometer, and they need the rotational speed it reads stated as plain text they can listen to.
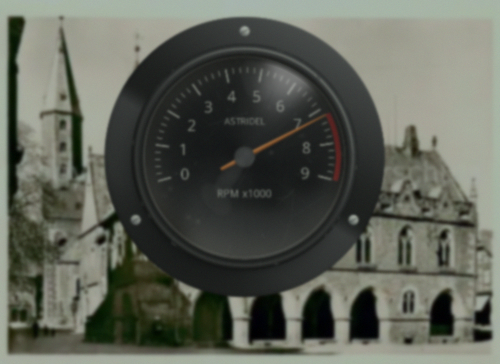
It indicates 7200 rpm
